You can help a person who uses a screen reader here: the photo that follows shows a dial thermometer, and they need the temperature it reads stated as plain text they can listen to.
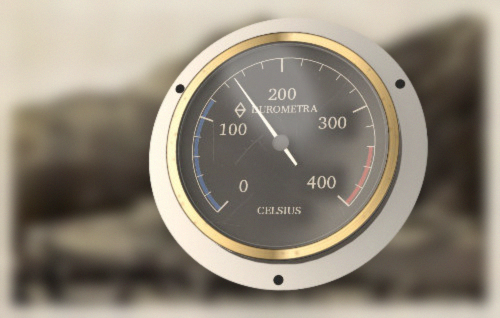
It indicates 150 °C
